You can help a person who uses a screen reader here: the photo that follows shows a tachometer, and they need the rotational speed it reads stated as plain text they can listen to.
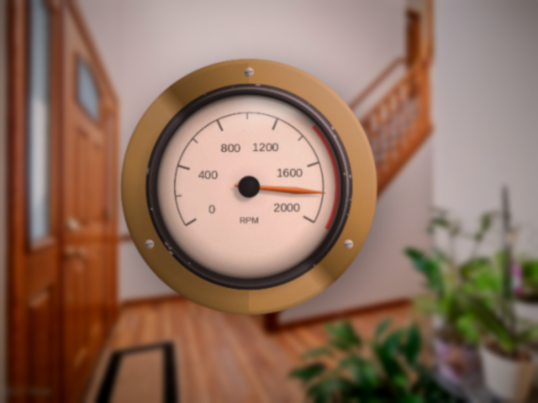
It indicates 1800 rpm
